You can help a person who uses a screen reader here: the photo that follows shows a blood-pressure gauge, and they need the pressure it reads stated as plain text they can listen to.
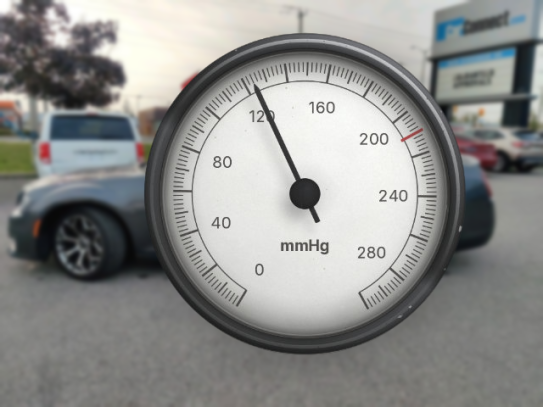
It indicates 124 mmHg
